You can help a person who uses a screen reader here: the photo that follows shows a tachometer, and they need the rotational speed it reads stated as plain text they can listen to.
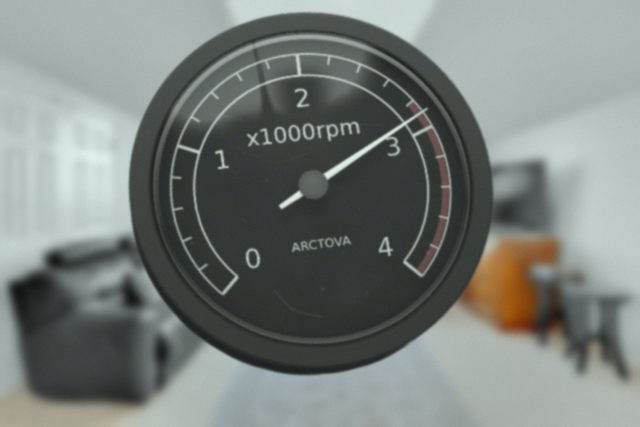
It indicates 2900 rpm
